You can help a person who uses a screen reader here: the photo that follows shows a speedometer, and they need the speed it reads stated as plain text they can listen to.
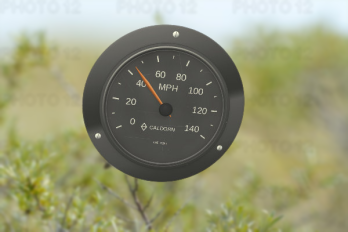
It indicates 45 mph
